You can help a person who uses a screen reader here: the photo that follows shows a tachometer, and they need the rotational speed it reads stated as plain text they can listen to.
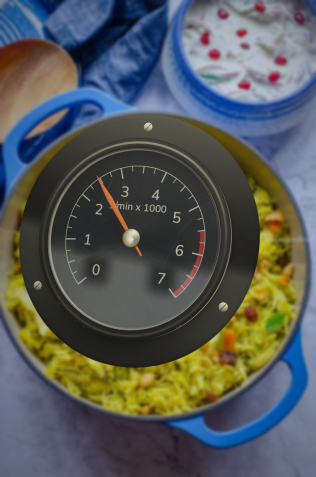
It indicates 2500 rpm
